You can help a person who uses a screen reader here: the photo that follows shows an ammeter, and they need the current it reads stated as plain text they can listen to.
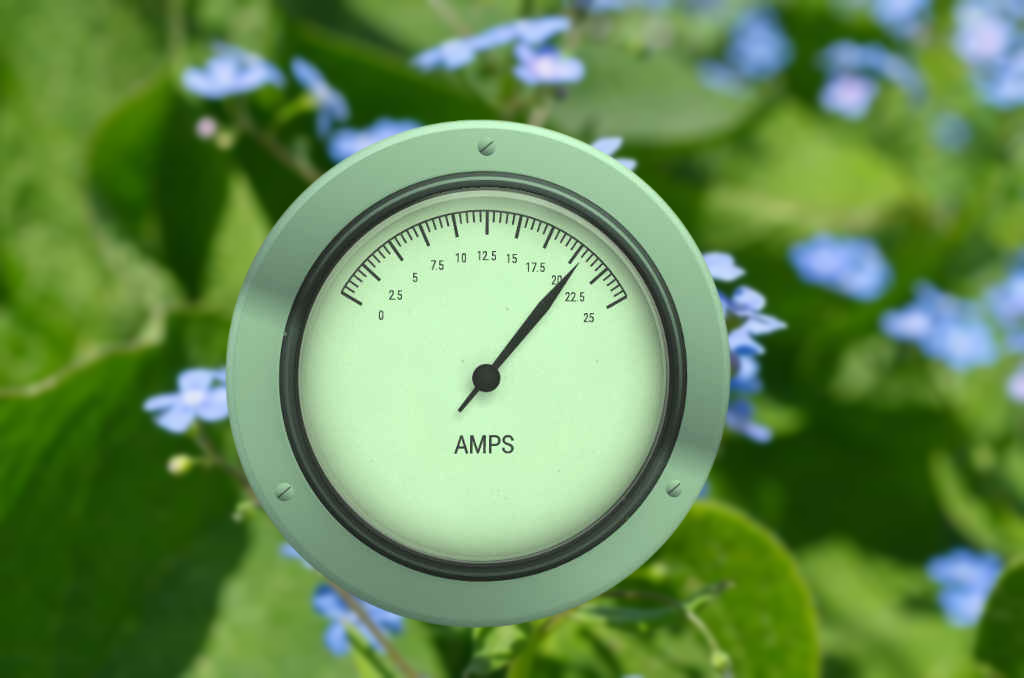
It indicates 20.5 A
